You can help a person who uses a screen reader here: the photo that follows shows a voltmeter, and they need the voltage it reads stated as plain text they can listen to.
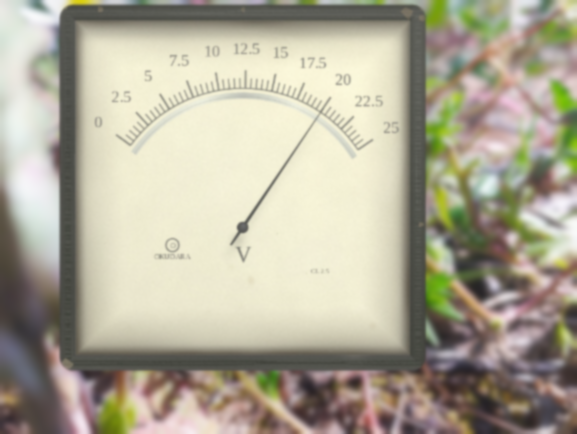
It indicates 20 V
